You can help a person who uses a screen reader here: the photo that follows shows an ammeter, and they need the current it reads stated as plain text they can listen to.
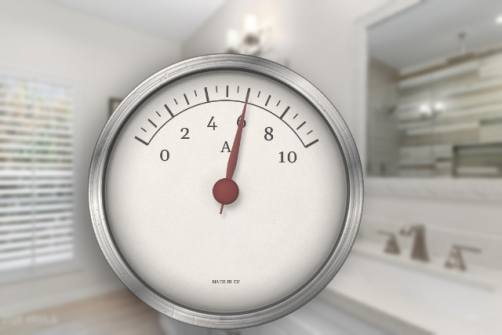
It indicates 6 A
